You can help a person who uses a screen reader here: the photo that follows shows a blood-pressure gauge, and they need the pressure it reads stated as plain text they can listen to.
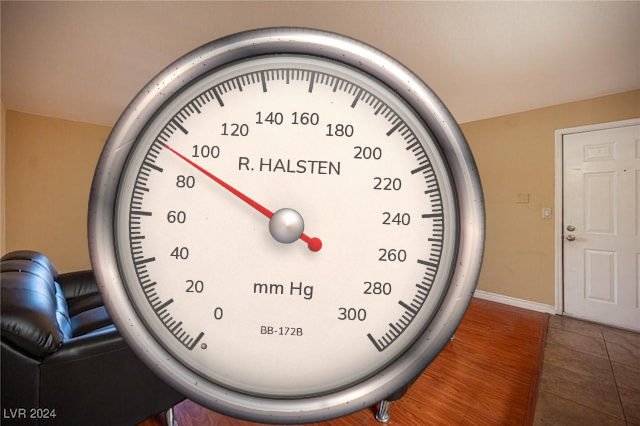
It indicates 90 mmHg
